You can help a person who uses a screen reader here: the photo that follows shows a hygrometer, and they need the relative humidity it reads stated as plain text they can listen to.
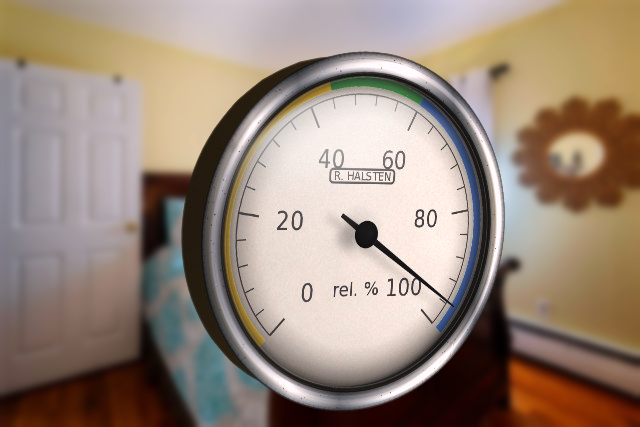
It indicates 96 %
